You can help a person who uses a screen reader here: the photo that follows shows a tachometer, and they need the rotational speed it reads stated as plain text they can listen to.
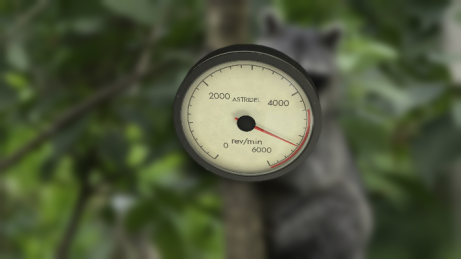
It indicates 5200 rpm
